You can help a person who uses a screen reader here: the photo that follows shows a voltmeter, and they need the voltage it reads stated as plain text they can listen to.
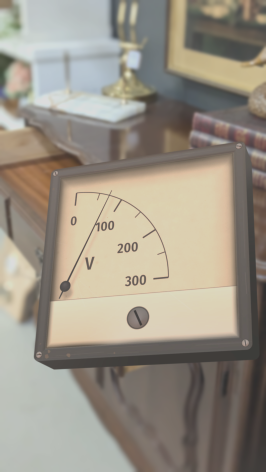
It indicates 75 V
